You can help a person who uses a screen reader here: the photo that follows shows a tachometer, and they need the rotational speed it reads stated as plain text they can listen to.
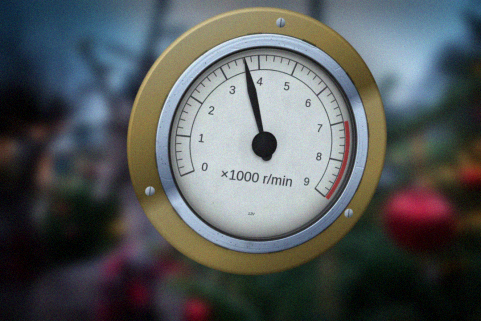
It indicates 3600 rpm
